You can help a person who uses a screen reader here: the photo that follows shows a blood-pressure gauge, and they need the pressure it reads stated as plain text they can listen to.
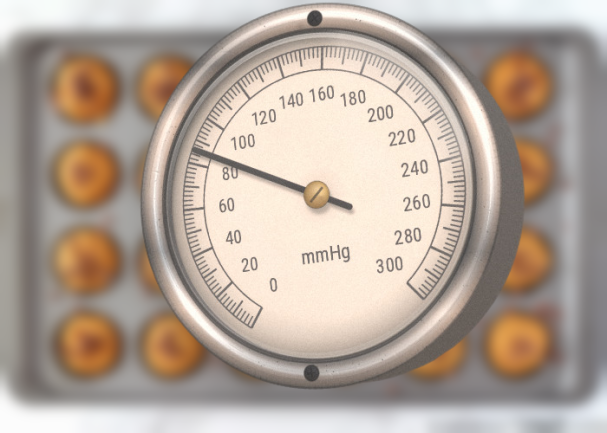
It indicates 86 mmHg
